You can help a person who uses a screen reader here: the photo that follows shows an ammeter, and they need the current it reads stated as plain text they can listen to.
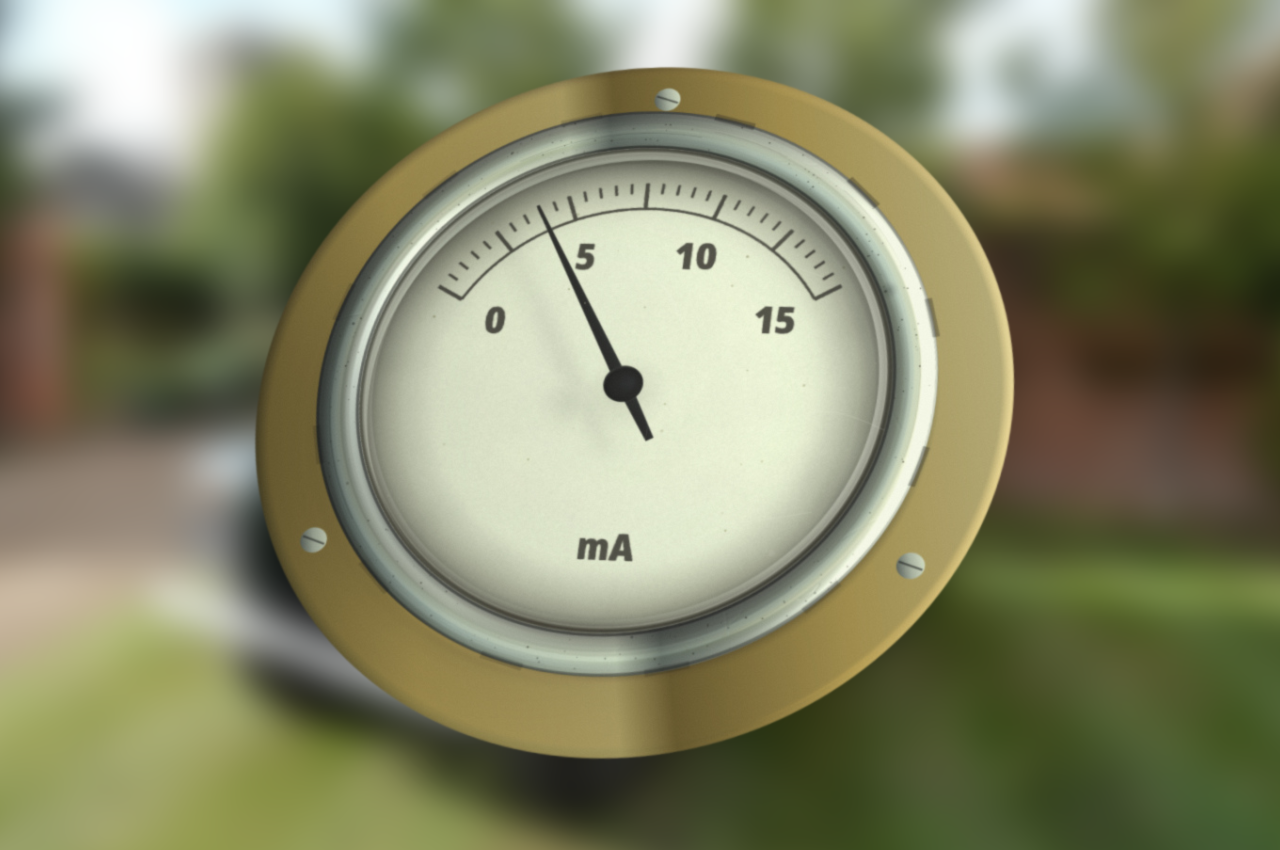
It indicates 4 mA
